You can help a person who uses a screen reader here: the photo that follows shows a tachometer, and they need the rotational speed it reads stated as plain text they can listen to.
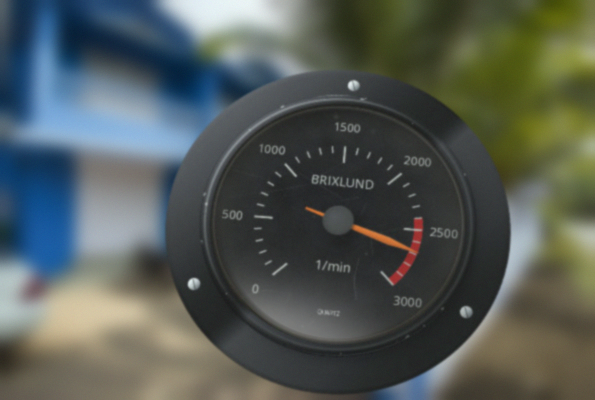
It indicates 2700 rpm
